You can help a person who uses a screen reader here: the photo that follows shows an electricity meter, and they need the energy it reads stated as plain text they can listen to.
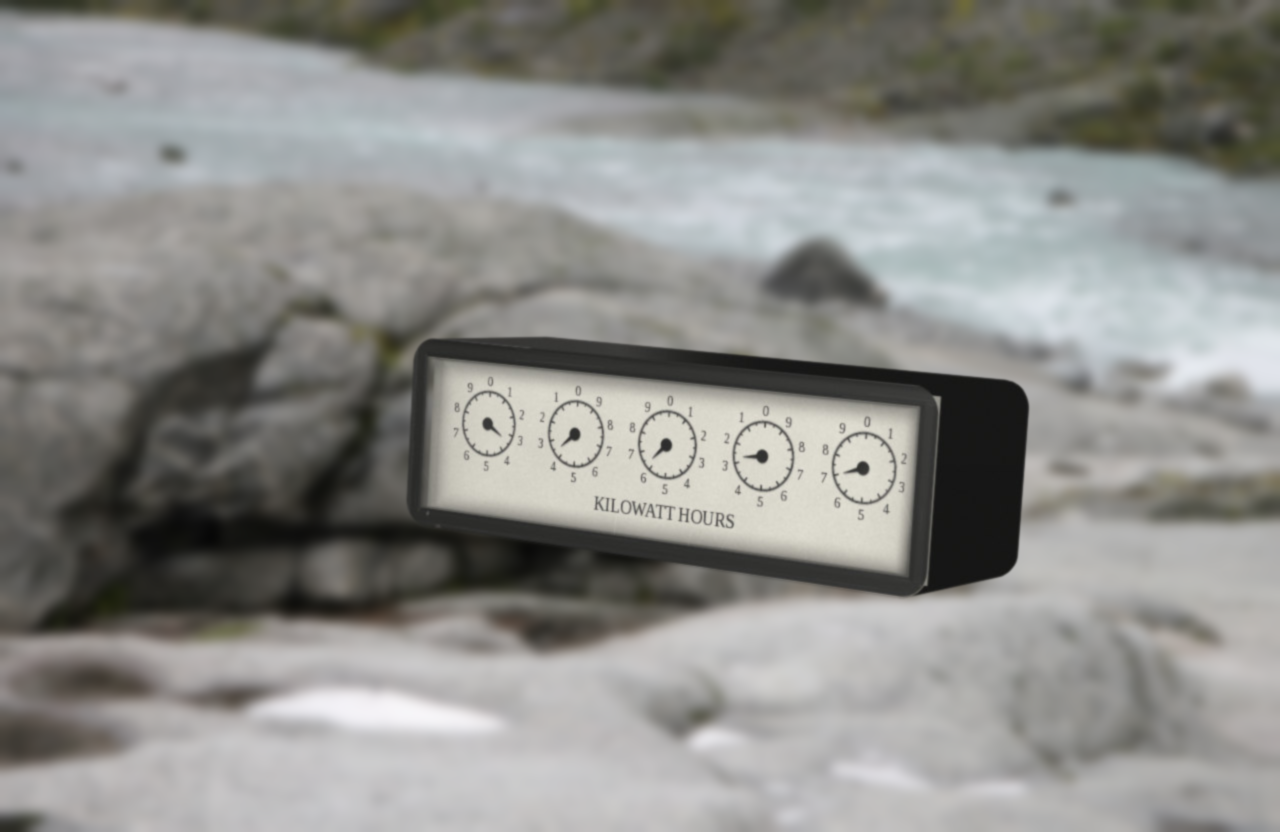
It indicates 33627 kWh
